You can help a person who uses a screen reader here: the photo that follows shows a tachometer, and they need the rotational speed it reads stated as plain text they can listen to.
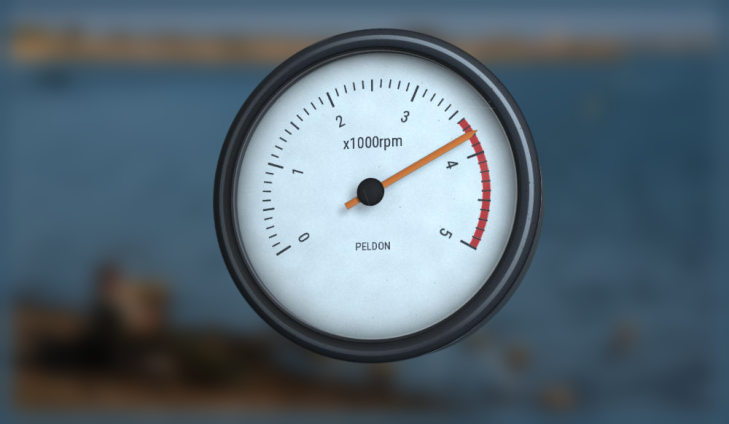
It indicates 3800 rpm
